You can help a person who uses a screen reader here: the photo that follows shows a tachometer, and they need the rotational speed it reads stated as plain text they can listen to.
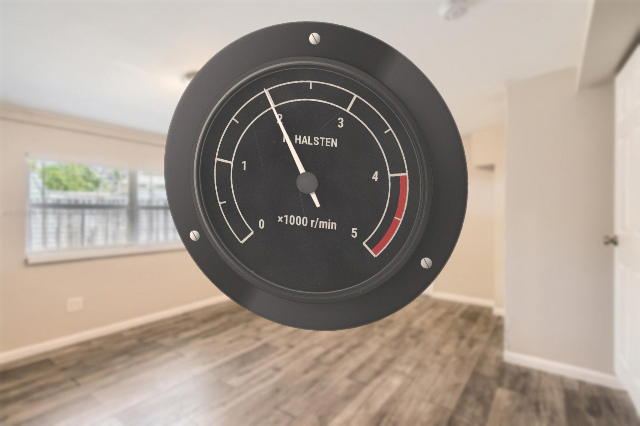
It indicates 2000 rpm
